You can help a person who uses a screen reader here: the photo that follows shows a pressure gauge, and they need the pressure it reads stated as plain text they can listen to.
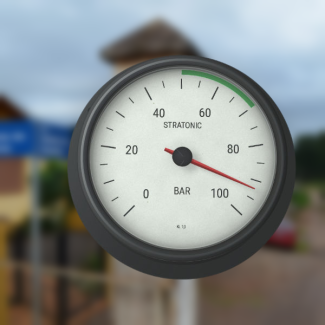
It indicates 92.5 bar
